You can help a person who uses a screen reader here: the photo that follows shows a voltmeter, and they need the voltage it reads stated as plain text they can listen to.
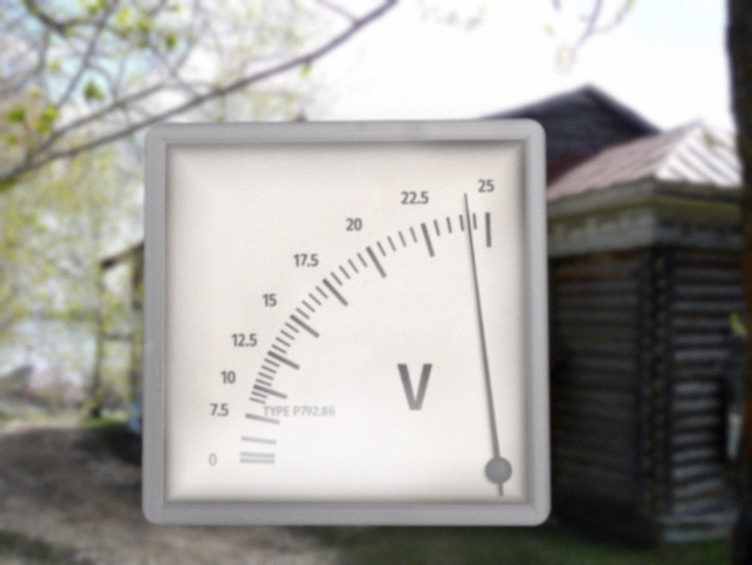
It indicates 24.25 V
